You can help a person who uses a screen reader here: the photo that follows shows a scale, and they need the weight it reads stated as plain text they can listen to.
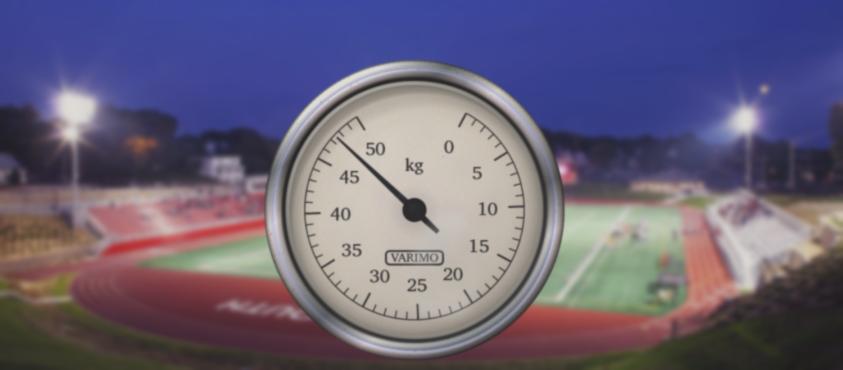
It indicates 47.5 kg
